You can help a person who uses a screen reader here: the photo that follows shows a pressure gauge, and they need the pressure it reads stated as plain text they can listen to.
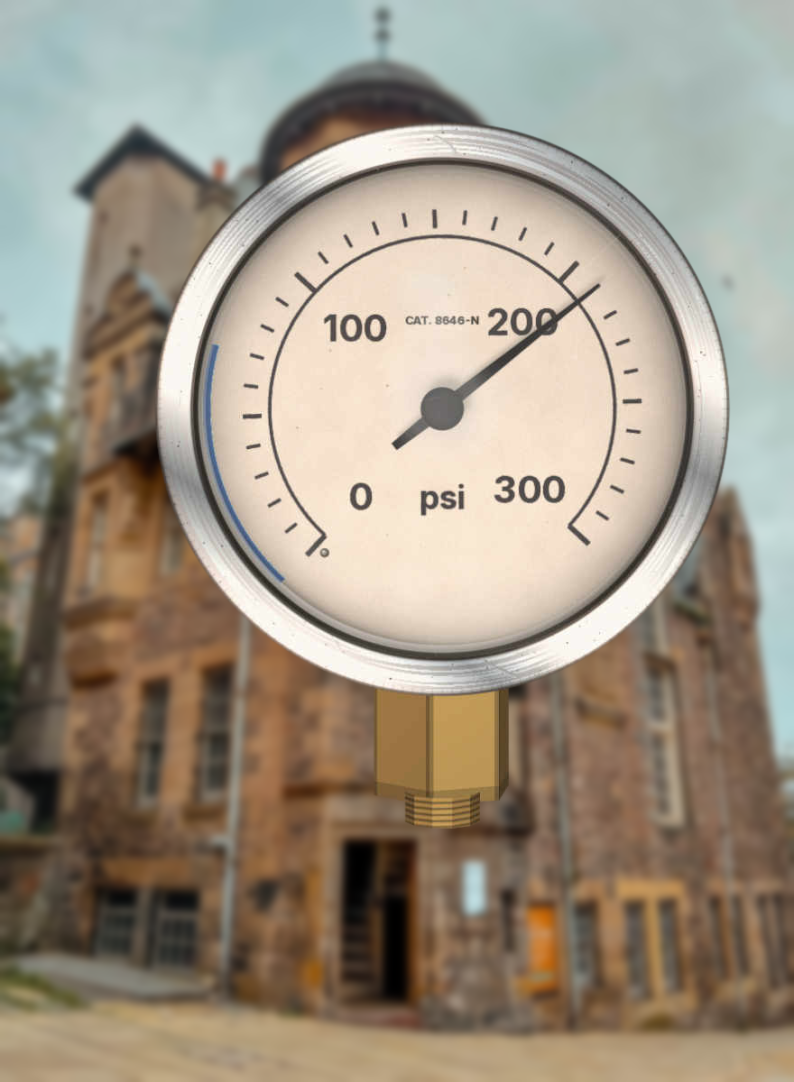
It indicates 210 psi
